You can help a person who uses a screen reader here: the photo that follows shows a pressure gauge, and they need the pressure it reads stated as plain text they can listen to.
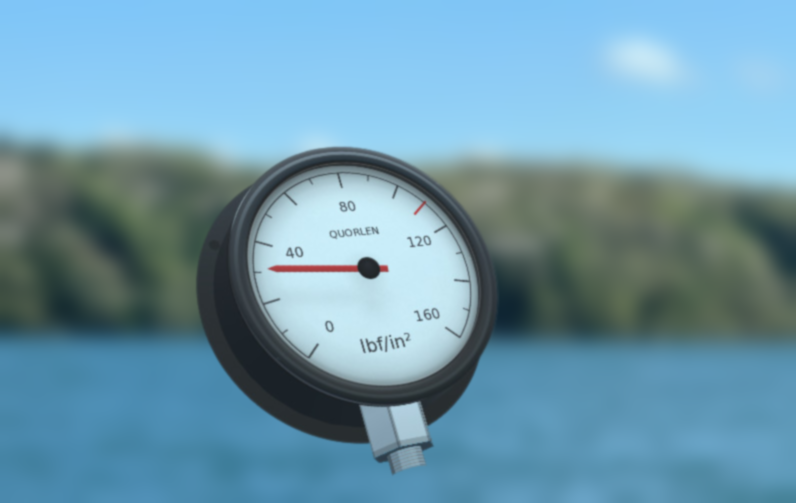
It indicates 30 psi
